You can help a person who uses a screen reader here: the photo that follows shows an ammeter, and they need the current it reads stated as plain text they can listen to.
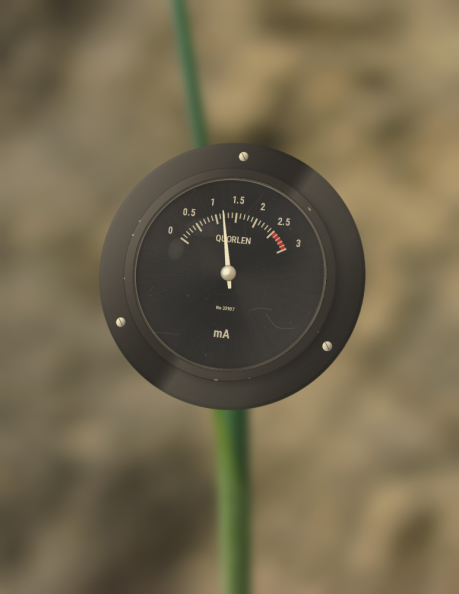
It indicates 1.2 mA
